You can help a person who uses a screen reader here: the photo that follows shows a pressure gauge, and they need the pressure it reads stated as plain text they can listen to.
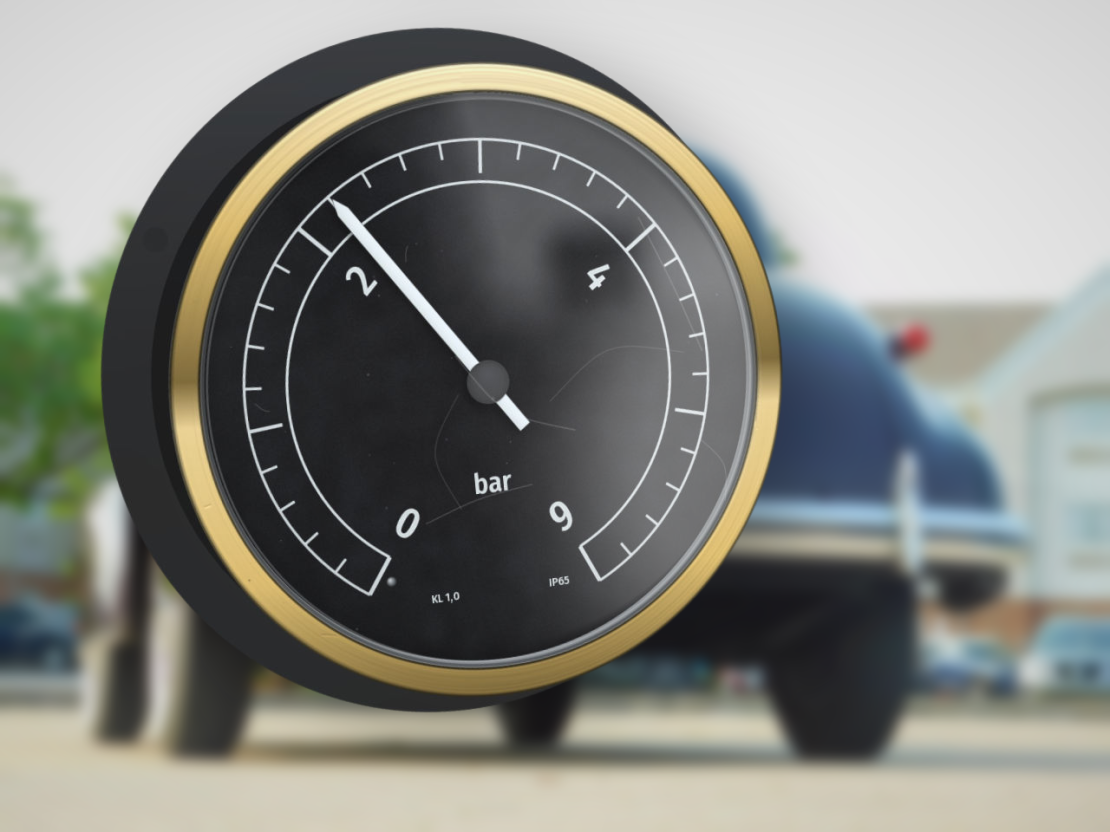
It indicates 2.2 bar
